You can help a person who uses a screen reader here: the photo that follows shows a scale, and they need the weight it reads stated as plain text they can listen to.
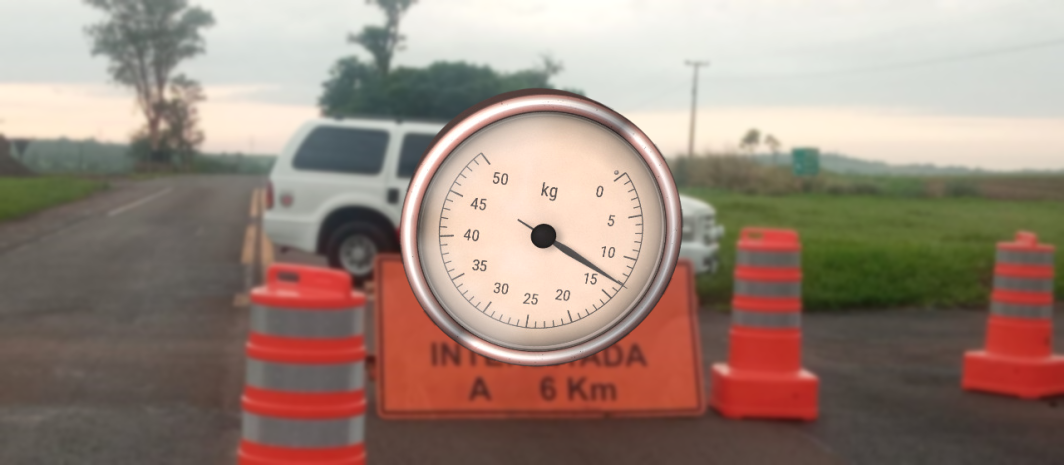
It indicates 13 kg
